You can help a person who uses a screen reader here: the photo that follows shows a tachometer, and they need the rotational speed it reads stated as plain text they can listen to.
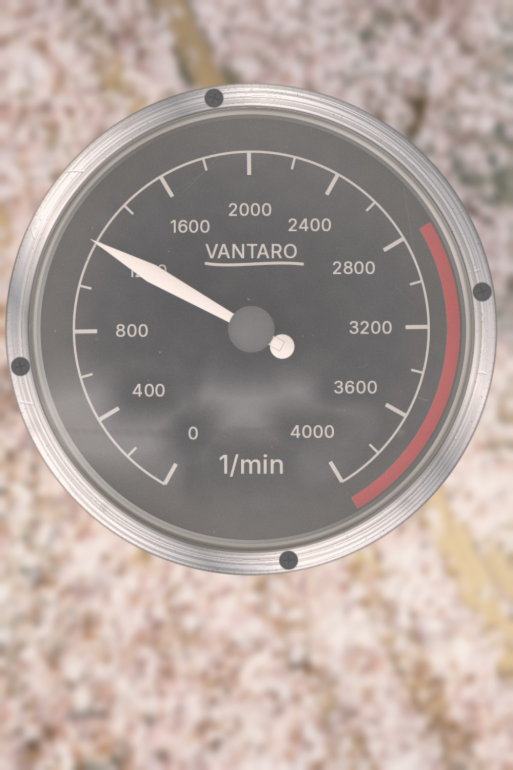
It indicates 1200 rpm
